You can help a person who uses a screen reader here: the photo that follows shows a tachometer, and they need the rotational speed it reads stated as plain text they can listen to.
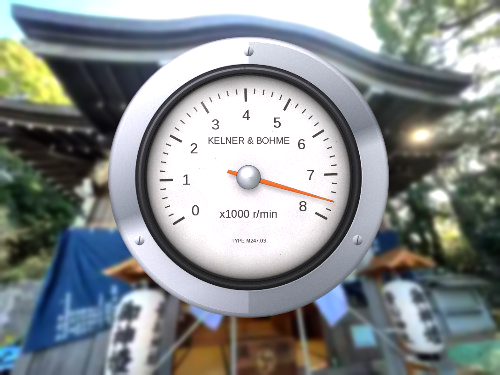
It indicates 7600 rpm
